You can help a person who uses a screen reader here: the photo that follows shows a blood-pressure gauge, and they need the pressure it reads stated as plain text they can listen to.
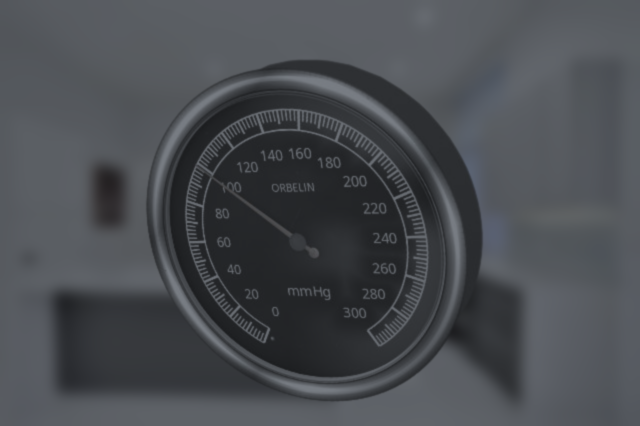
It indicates 100 mmHg
